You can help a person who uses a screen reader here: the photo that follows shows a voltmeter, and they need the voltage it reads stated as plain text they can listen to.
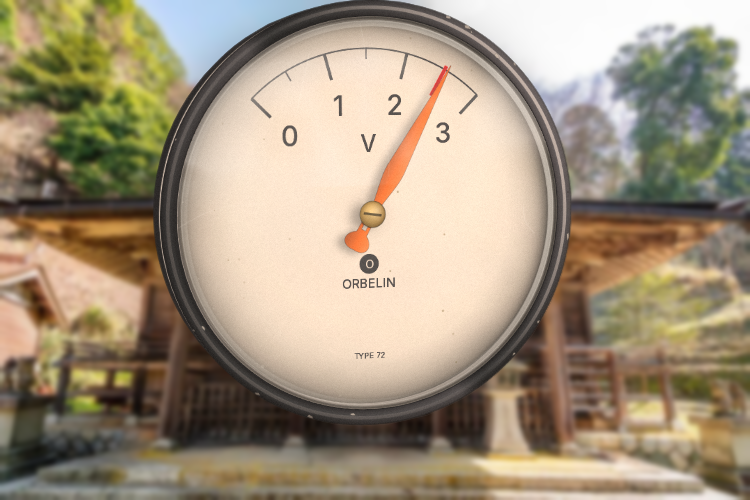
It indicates 2.5 V
